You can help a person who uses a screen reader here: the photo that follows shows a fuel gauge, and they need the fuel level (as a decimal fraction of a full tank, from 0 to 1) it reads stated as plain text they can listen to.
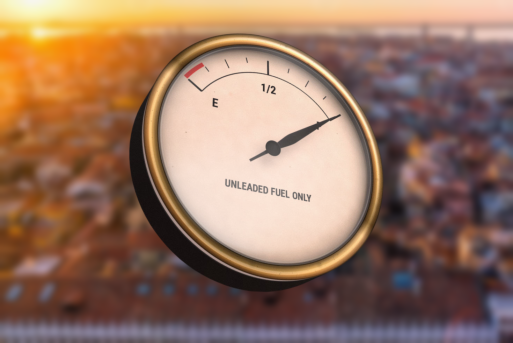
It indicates 1
